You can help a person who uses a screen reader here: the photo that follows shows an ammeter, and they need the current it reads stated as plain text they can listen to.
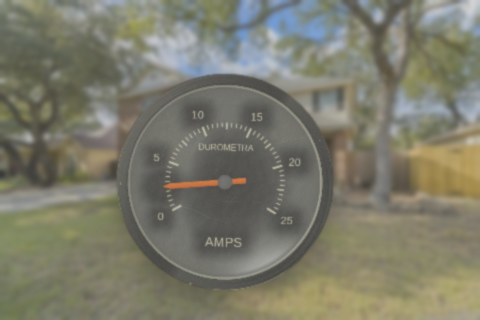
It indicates 2.5 A
